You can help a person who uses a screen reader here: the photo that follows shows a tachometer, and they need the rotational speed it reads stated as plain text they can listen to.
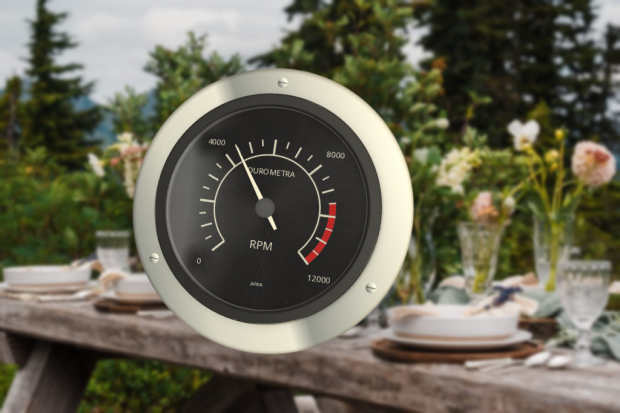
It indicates 4500 rpm
